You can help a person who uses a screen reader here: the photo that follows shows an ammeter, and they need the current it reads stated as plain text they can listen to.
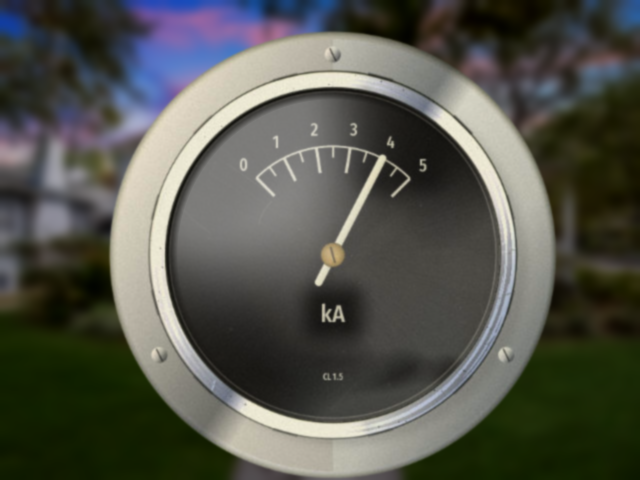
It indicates 4 kA
